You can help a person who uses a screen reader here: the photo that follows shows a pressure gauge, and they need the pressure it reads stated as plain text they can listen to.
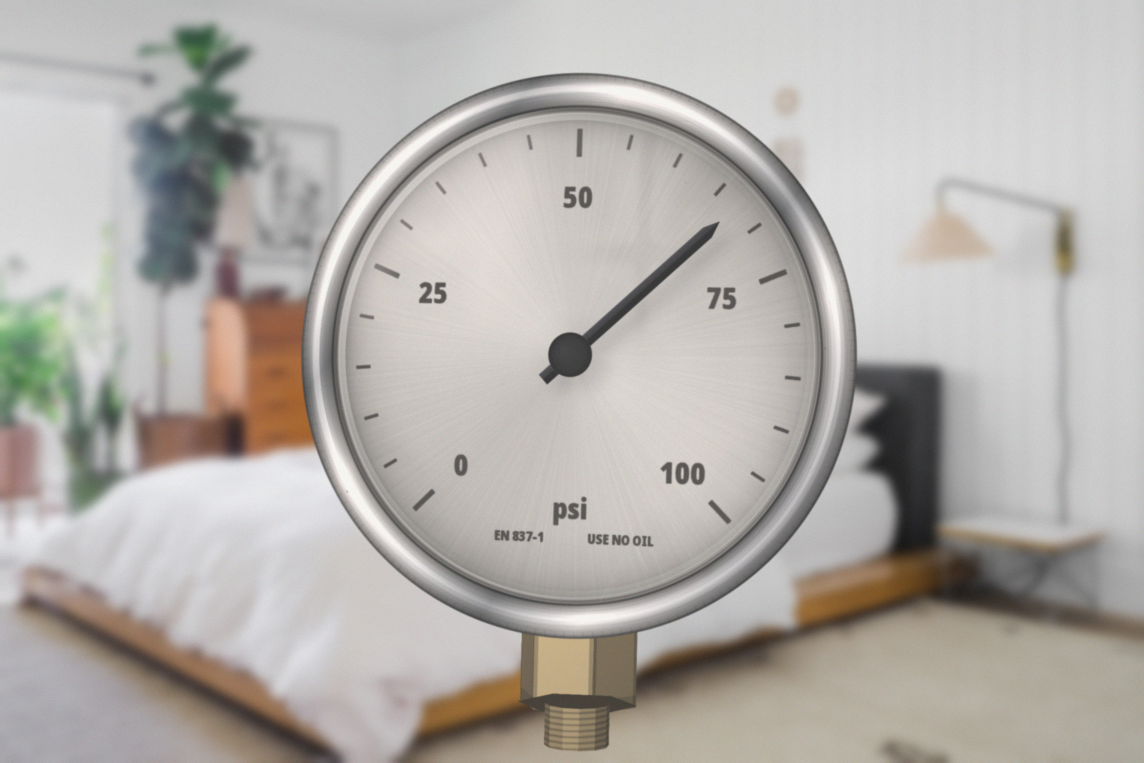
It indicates 67.5 psi
